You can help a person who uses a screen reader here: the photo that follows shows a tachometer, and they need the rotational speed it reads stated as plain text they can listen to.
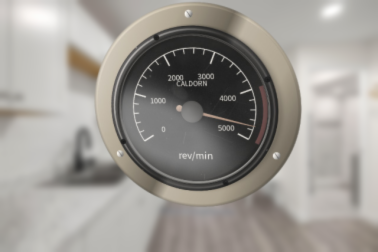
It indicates 4700 rpm
